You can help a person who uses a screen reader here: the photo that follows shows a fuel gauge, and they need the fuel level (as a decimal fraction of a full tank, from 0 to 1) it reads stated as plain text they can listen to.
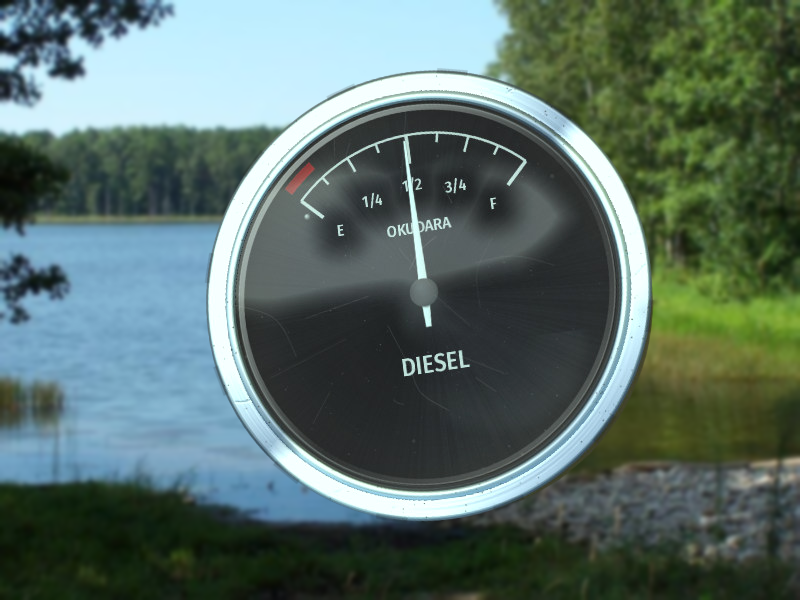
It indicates 0.5
